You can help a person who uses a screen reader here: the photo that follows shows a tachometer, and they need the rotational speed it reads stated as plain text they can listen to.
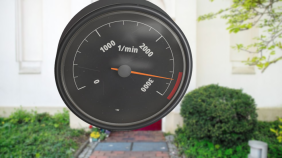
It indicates 2700 rpm
